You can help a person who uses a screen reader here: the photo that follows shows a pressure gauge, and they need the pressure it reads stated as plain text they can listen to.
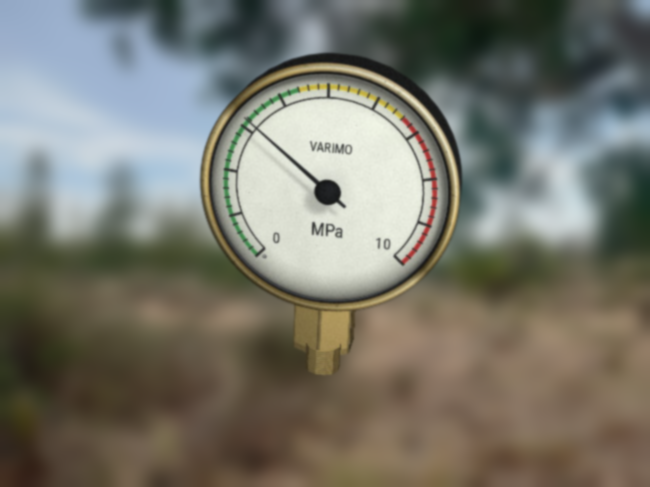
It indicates 3.2 MPa
